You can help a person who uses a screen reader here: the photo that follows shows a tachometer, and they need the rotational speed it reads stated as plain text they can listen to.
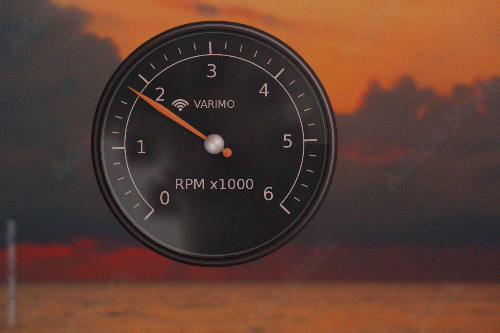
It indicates 1800 rpm
